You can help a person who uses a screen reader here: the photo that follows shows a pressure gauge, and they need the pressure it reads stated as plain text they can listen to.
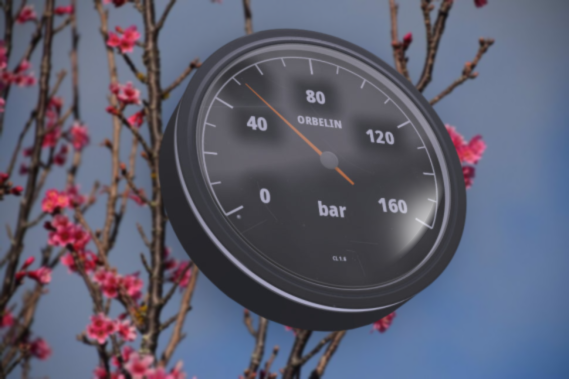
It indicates 50 bar
